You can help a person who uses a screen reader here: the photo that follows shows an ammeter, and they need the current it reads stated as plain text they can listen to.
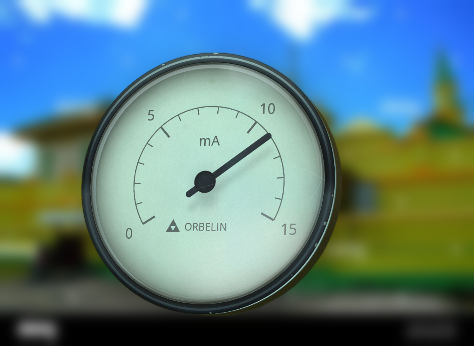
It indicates 11 mA
